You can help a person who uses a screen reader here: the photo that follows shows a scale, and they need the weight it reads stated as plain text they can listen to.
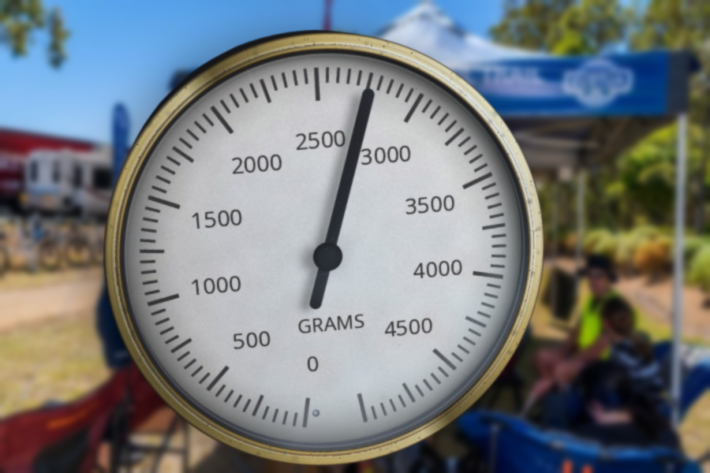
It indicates 2750 g
